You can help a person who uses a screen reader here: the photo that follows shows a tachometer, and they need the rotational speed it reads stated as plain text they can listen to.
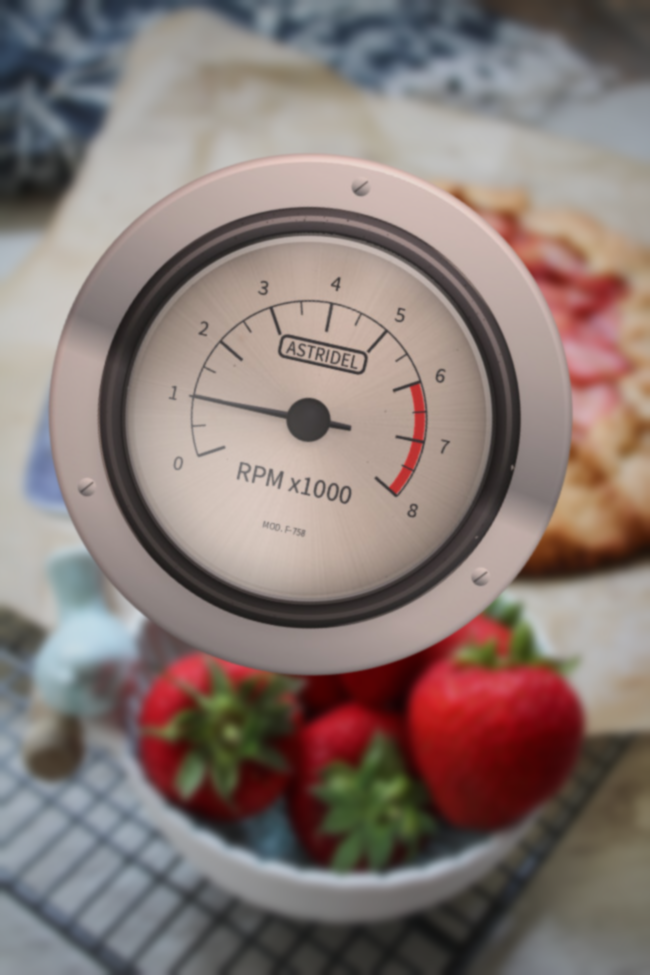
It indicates 1000 rpm
